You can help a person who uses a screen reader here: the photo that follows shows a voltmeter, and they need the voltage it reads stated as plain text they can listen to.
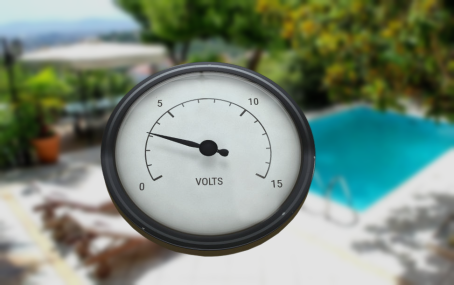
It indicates 3 V
